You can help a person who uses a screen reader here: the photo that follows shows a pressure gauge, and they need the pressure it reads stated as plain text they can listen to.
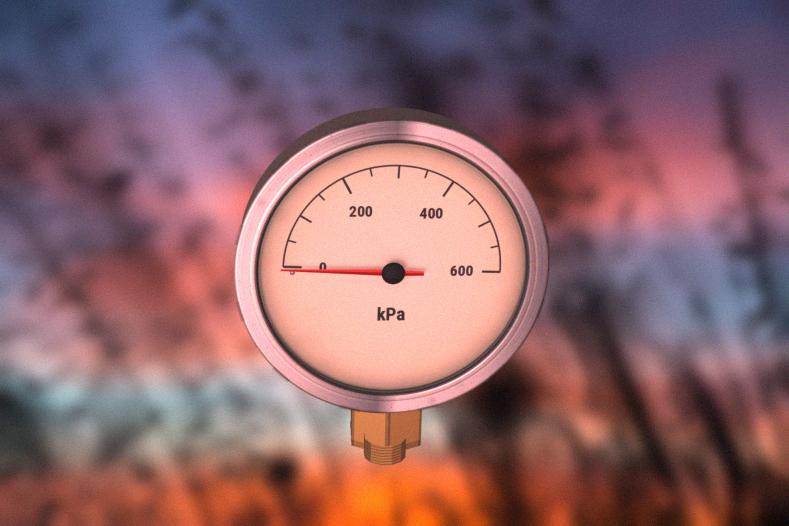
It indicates 0 kPa
